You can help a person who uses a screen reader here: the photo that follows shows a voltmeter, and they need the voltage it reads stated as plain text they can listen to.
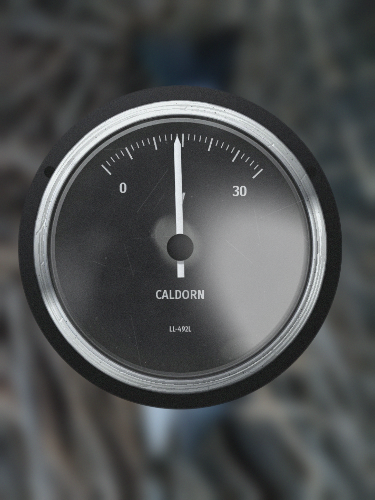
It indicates 14 V
